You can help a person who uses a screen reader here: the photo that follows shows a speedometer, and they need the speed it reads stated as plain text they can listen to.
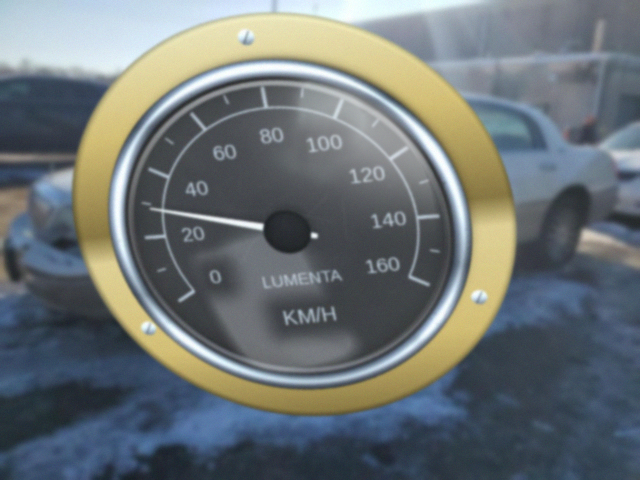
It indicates 30 km/h
